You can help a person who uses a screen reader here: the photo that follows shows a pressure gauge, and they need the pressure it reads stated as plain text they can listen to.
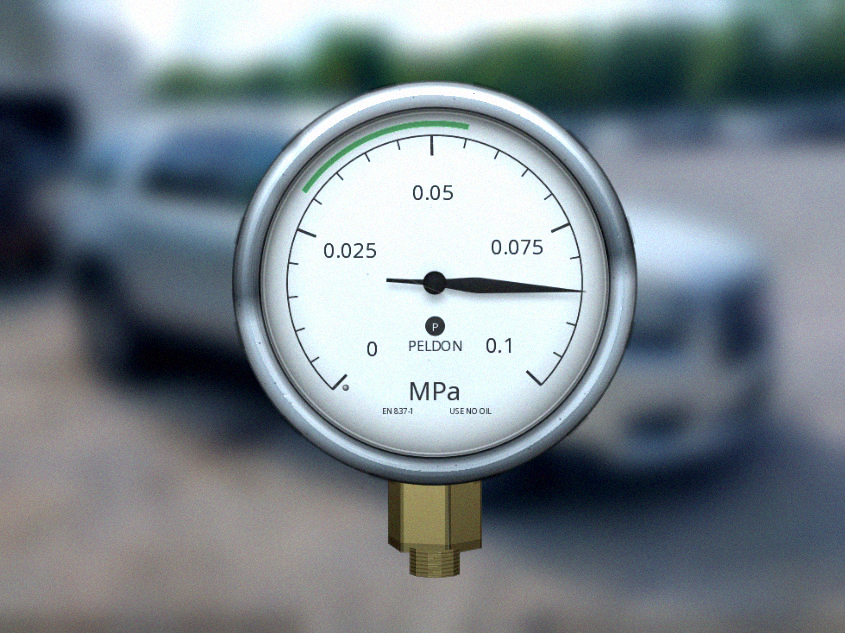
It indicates 0.085 MPa
